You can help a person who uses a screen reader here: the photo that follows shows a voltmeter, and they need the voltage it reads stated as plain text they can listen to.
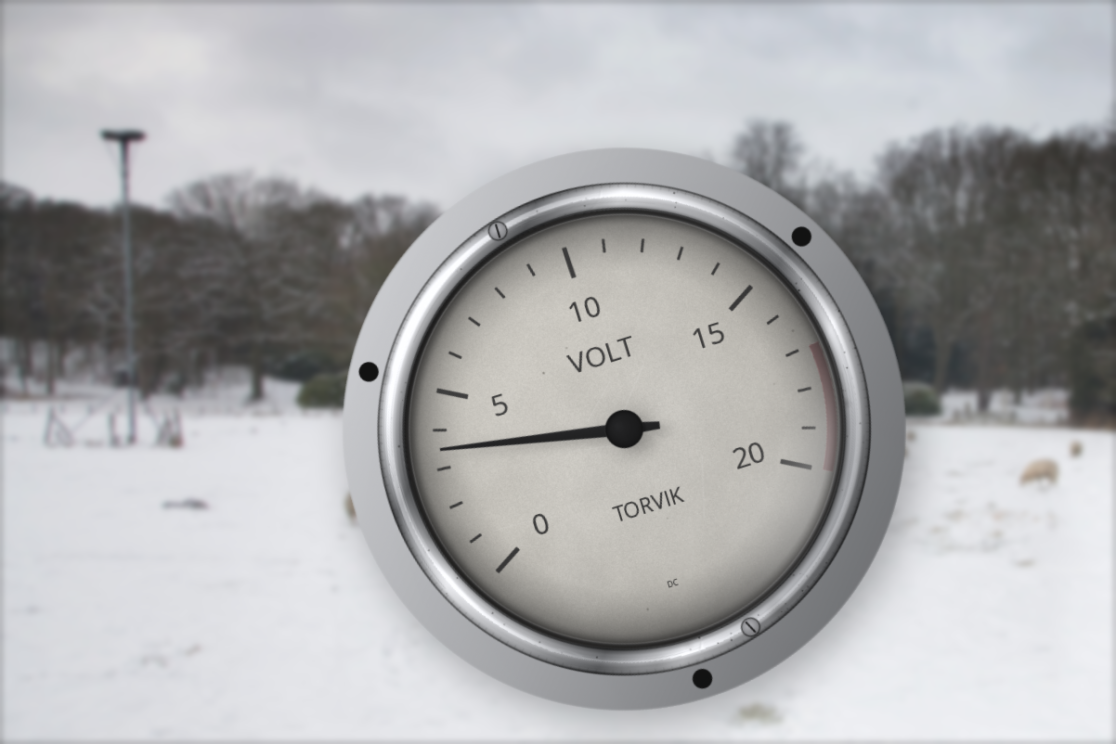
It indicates 3.5 V
